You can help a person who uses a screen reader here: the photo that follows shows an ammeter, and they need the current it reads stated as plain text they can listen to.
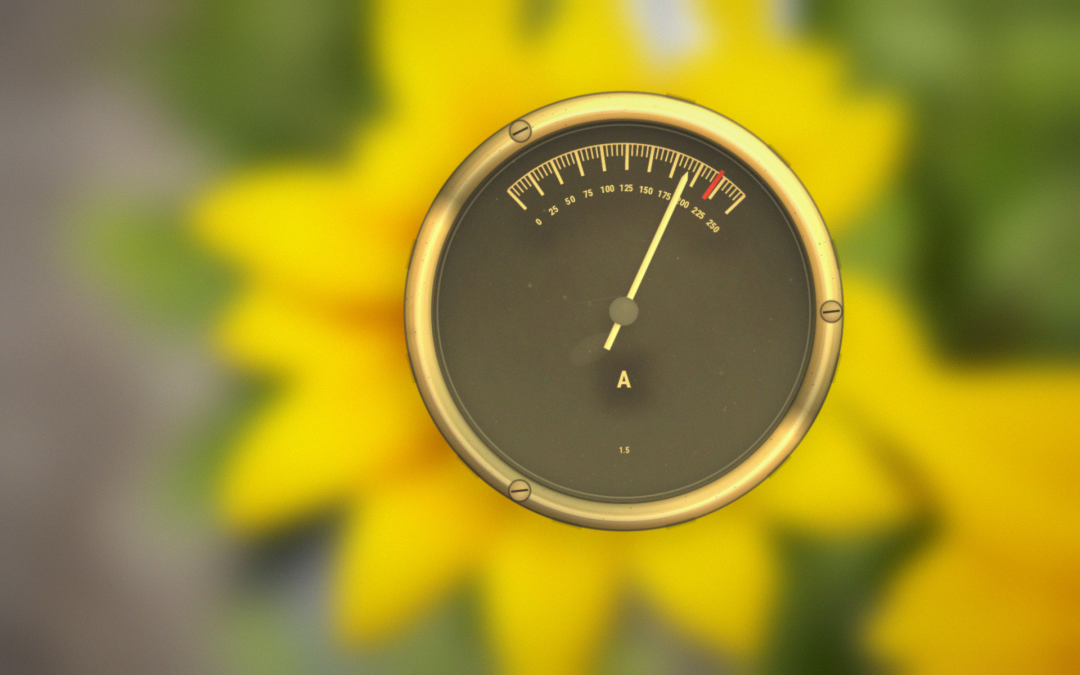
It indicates 190 A
